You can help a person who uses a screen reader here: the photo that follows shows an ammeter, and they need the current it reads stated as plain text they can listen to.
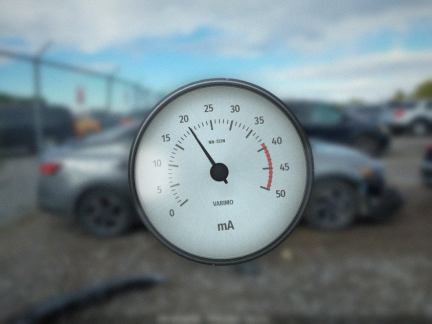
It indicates 20 mA
